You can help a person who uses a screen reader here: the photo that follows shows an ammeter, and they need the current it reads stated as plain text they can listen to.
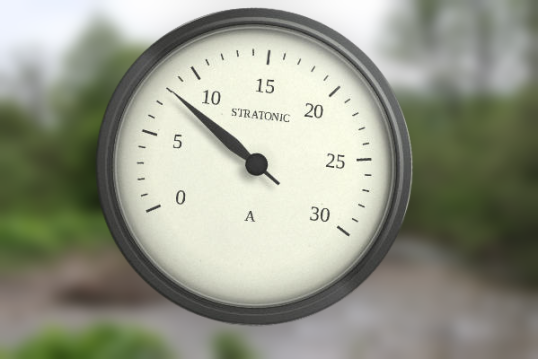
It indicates 8 A
